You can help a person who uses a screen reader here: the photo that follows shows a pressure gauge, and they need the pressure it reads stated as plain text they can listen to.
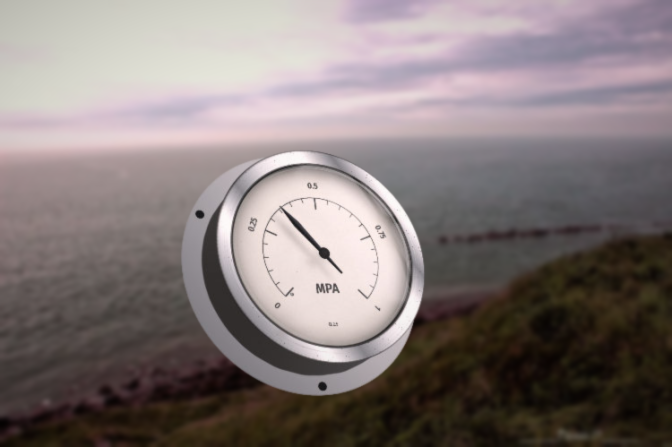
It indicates 0.35 MPa
